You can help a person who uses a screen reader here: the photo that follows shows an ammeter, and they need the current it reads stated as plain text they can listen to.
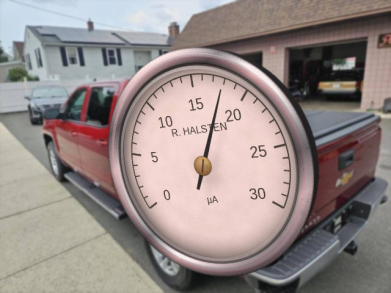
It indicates 18 µA
